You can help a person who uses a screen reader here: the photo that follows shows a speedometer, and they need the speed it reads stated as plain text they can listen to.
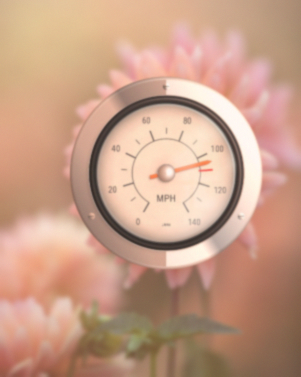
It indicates 105 mph
